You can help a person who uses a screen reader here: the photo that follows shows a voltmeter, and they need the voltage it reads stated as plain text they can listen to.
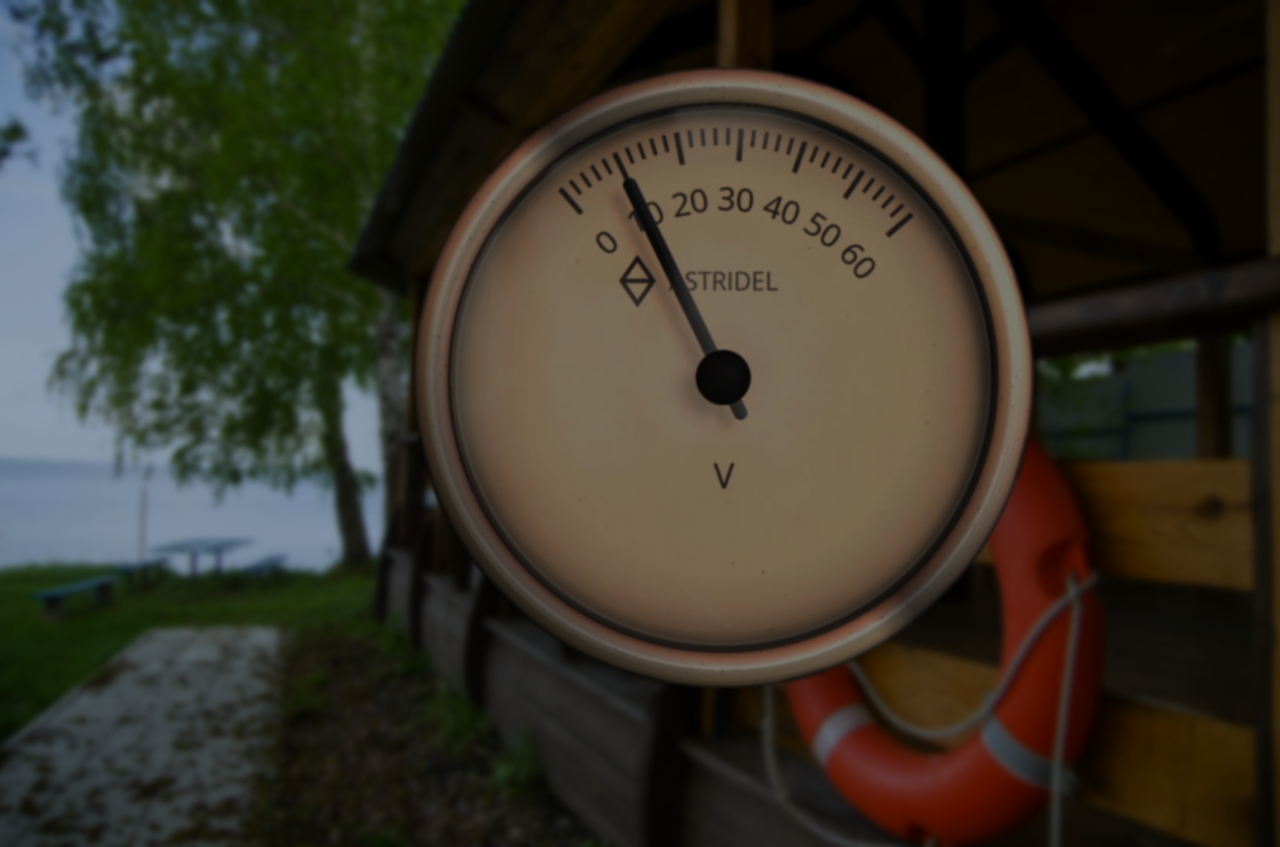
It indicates 10 V
